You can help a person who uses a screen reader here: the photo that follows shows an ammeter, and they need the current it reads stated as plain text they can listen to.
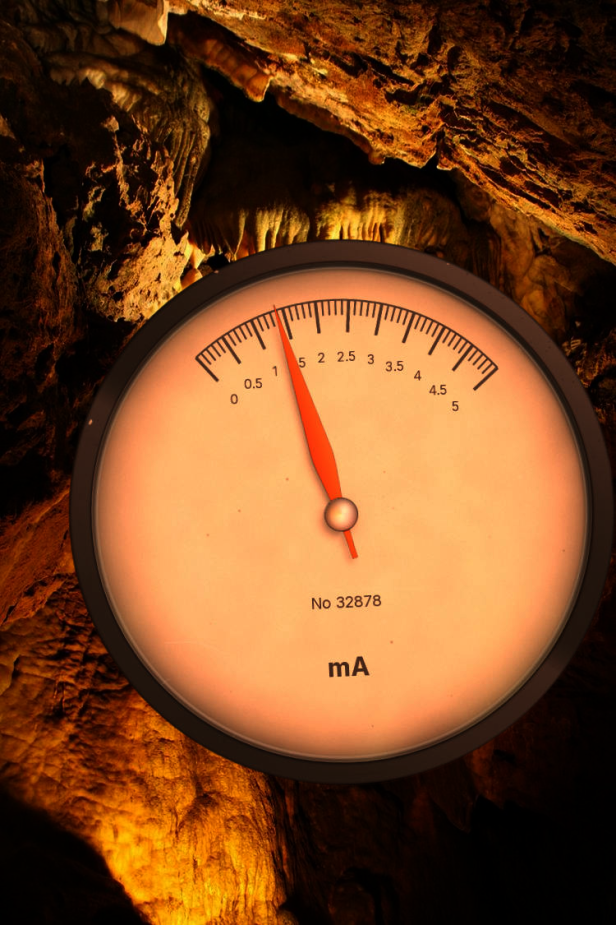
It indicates 1.4 mA
